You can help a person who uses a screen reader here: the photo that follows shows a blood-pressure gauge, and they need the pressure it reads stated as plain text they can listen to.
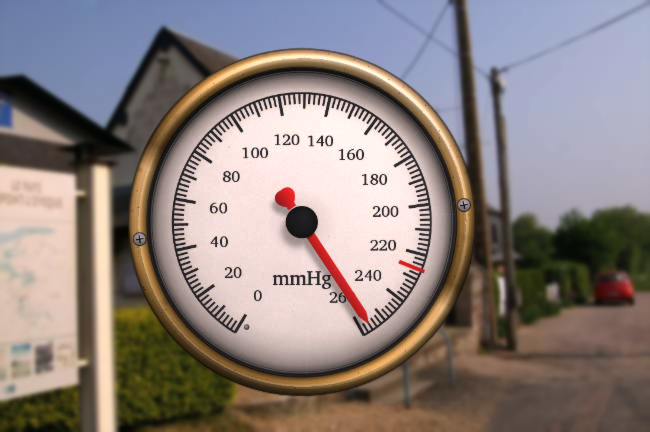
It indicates 256 mmHg
